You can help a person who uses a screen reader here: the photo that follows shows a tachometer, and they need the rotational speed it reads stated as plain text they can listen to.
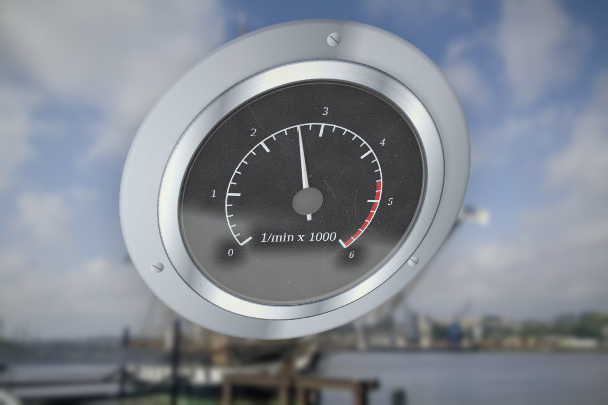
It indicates 2600 rpm
